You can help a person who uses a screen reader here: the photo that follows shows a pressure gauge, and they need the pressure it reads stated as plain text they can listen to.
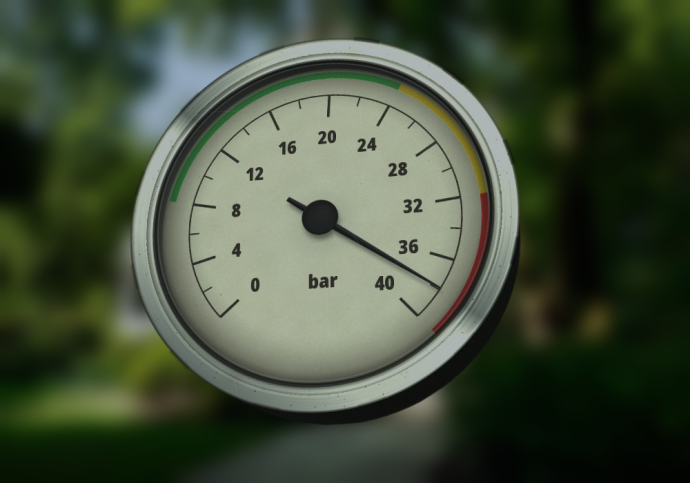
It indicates 38 bar
